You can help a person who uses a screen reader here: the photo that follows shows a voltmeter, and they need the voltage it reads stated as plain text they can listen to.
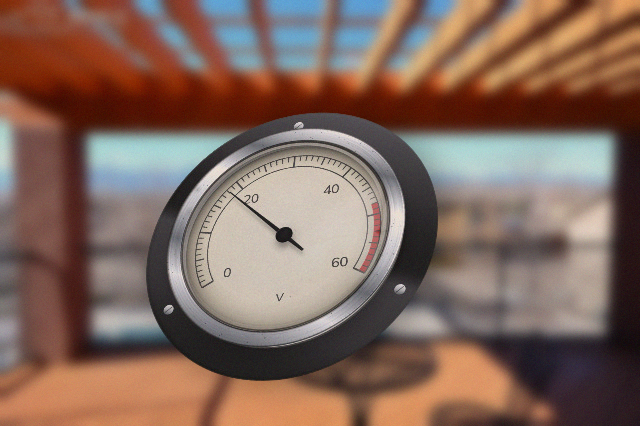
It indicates 18 V
